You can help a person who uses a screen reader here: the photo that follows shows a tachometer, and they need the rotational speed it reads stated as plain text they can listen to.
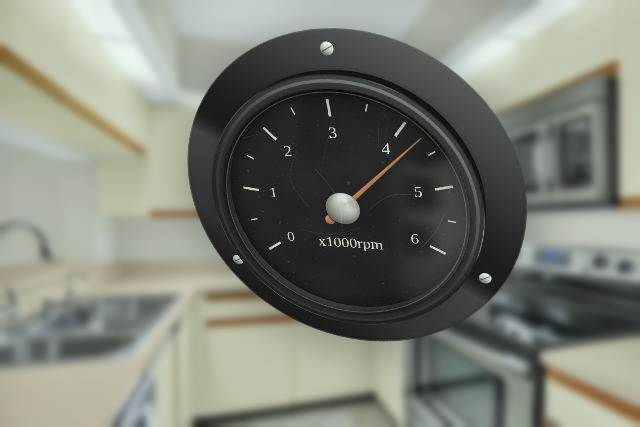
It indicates 4250 rpm
